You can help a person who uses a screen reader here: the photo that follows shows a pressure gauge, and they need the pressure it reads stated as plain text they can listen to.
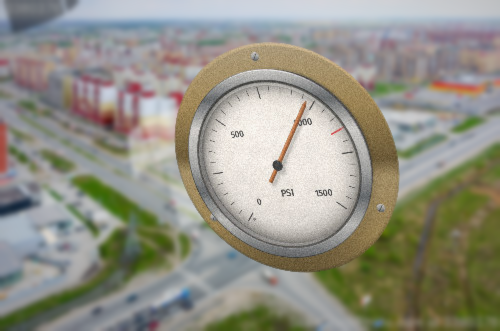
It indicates 975 psi
